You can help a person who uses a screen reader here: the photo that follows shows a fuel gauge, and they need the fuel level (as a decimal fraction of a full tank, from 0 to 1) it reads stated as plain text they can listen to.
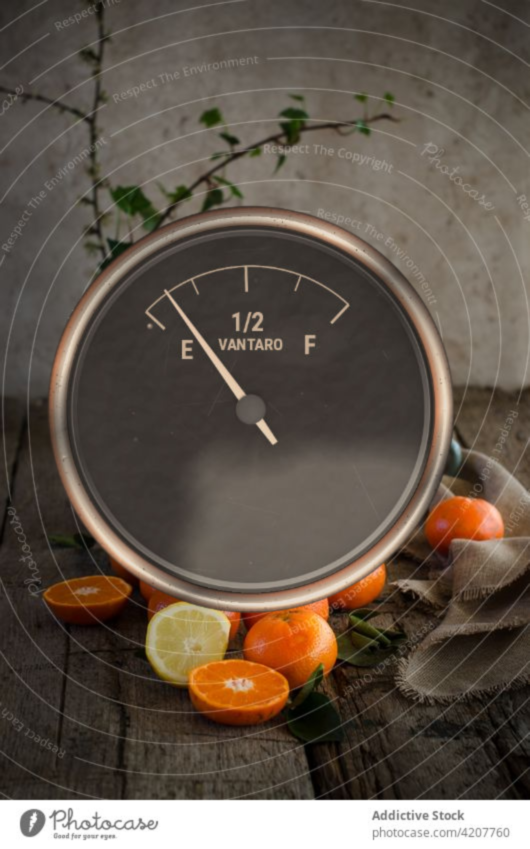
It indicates 0.125
